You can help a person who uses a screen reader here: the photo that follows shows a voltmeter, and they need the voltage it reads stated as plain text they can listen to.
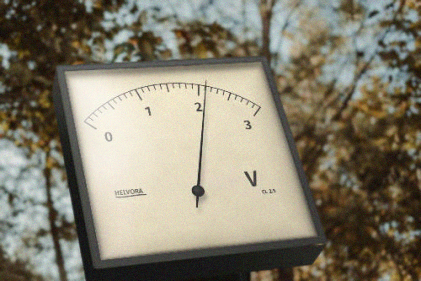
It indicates 2.1 V
